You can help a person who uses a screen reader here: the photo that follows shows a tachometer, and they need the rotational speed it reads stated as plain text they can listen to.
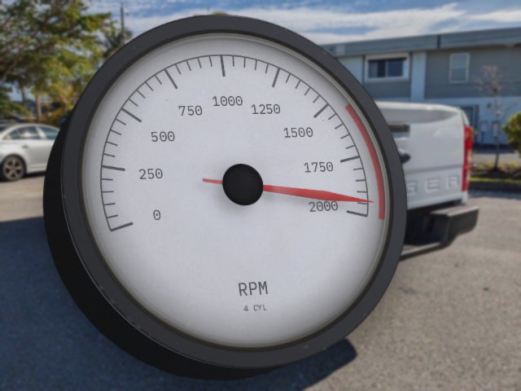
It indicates 1950 rpm
